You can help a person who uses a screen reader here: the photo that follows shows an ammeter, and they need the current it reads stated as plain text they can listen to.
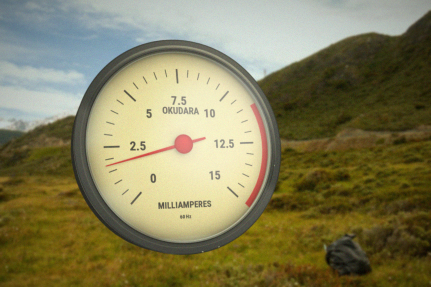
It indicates 1.75 mA
